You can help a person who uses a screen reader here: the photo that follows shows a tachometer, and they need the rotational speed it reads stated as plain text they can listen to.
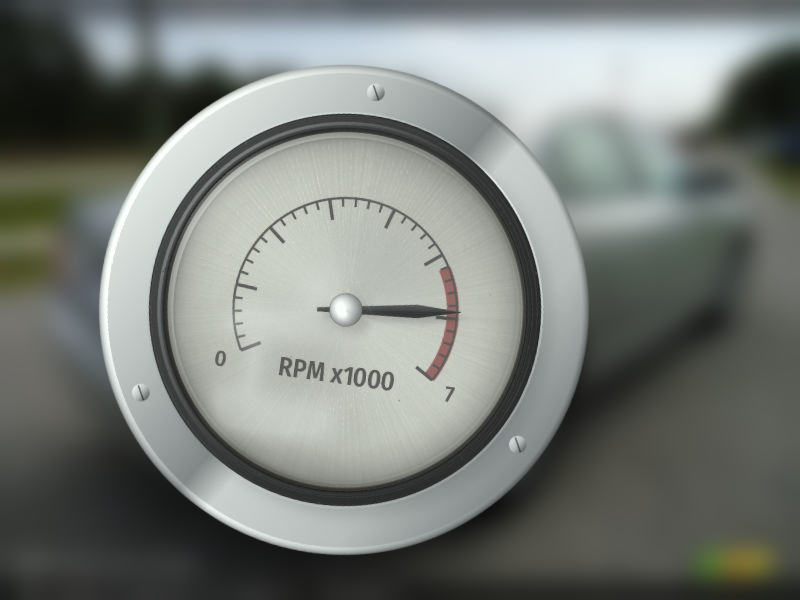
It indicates 5900 rpm
